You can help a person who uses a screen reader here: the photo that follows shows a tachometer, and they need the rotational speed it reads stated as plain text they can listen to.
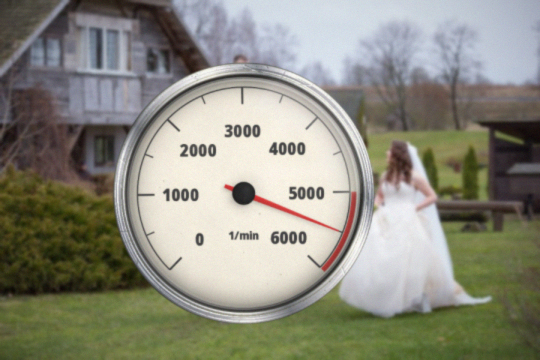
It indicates 5500 rpm
